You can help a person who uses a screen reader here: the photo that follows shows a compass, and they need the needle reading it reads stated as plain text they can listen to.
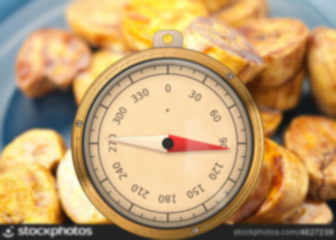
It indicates 95 °
